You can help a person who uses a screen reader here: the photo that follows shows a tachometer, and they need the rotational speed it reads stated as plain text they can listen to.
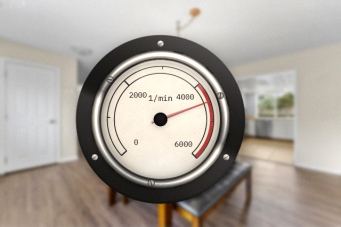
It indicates 4500 rpm
